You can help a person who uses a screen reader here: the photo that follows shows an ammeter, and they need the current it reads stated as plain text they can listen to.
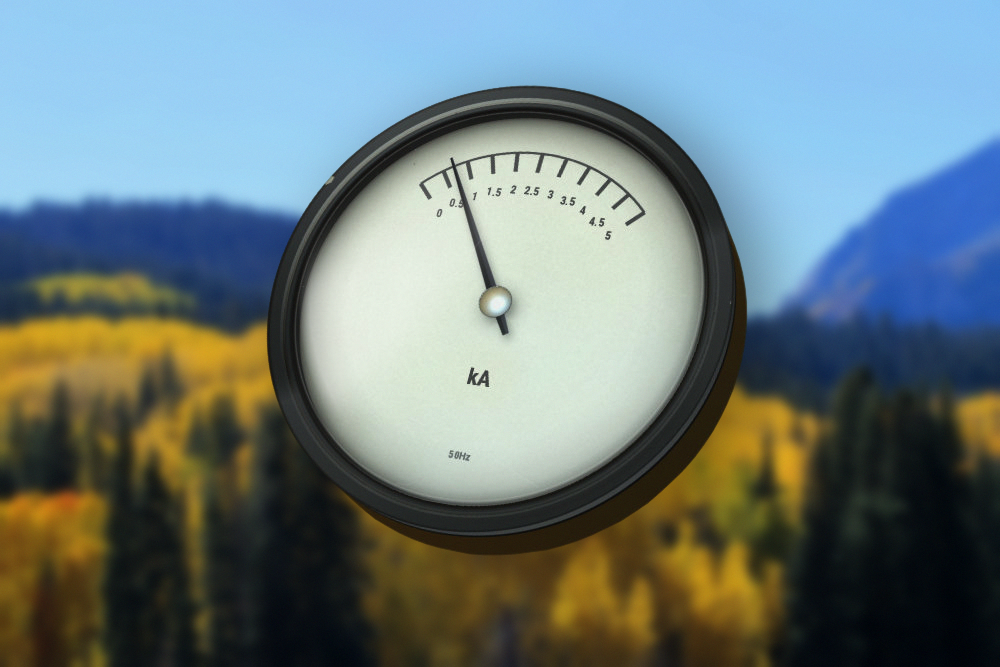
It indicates 0.75 kA
